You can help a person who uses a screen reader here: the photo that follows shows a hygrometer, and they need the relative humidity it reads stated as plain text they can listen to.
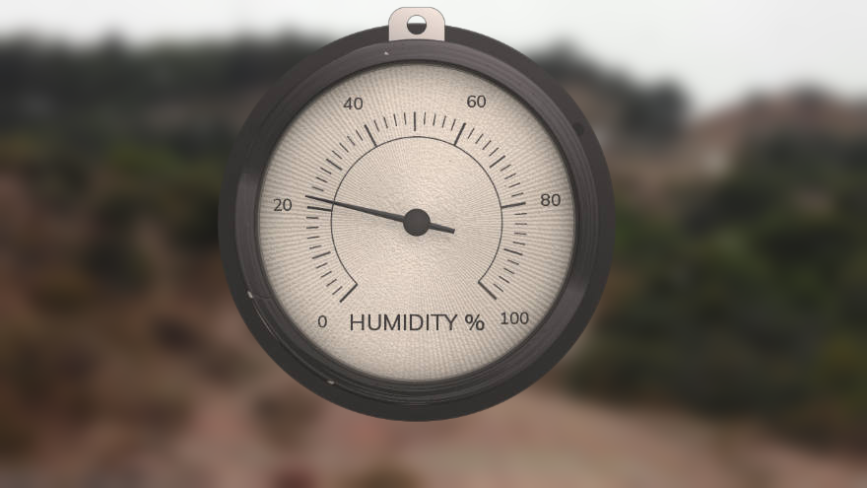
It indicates 22 %
